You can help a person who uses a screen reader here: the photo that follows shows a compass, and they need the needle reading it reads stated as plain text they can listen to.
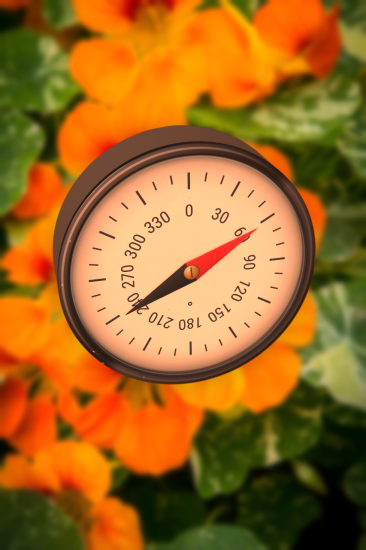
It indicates 60 °
